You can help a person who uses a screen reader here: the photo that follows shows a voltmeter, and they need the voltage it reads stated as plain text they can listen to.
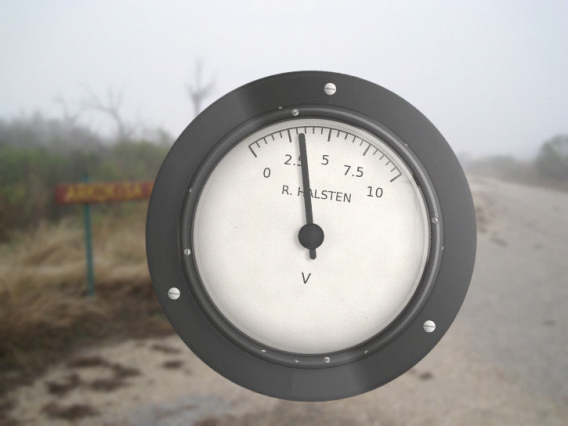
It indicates 3.25 V
